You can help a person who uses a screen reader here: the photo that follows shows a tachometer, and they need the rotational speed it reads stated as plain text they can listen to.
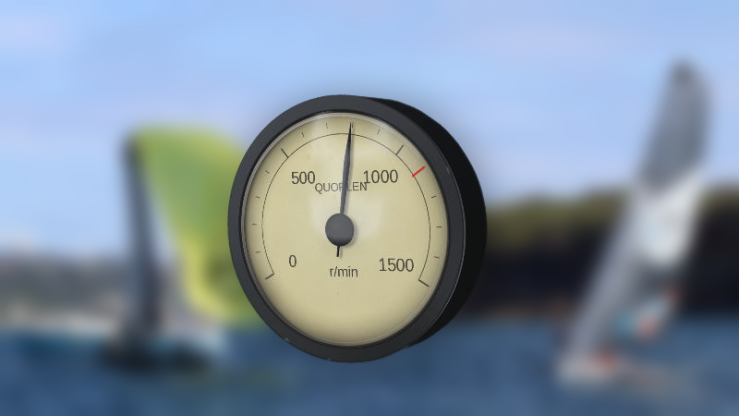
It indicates 800 rpm
